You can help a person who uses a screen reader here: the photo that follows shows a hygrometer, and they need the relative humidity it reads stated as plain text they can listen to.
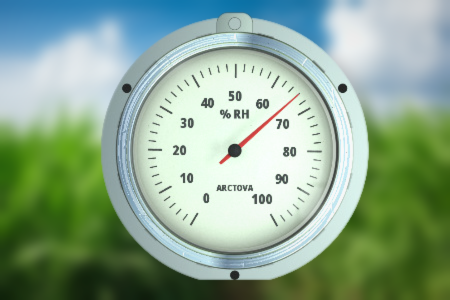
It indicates 66 %
